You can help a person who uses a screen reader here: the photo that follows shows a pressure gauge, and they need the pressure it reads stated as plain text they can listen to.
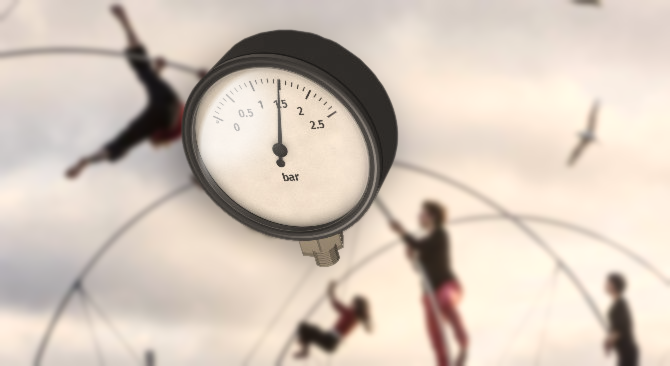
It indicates 1.5 bar
